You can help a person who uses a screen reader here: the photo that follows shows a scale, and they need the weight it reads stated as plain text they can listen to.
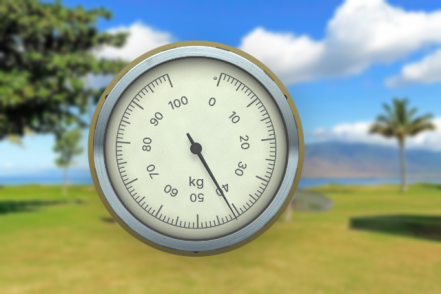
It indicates 41 kg
